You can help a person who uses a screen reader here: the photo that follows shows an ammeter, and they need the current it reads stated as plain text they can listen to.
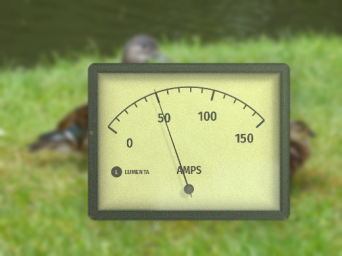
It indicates 50 A
